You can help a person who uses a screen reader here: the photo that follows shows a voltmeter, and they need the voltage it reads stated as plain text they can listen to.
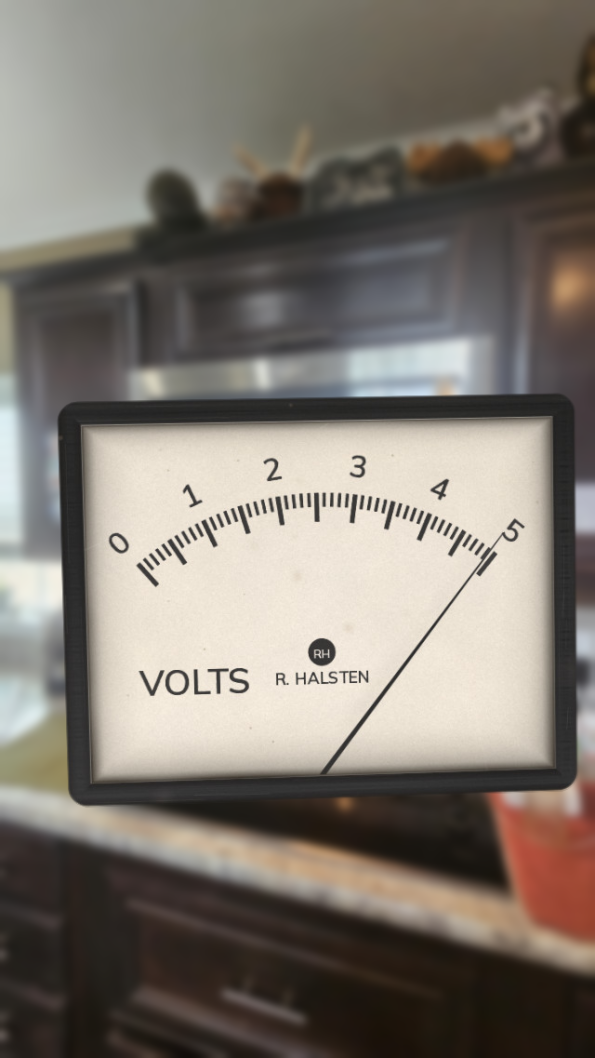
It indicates 4.9 V
